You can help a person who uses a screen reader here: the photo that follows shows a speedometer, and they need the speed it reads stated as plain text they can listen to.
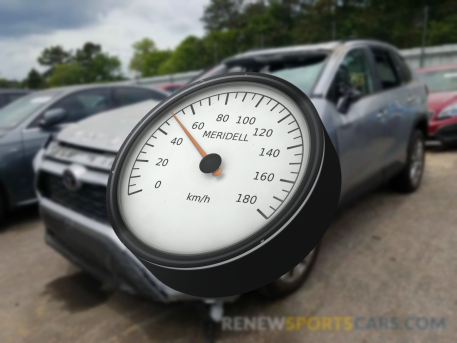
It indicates 50 km/h
